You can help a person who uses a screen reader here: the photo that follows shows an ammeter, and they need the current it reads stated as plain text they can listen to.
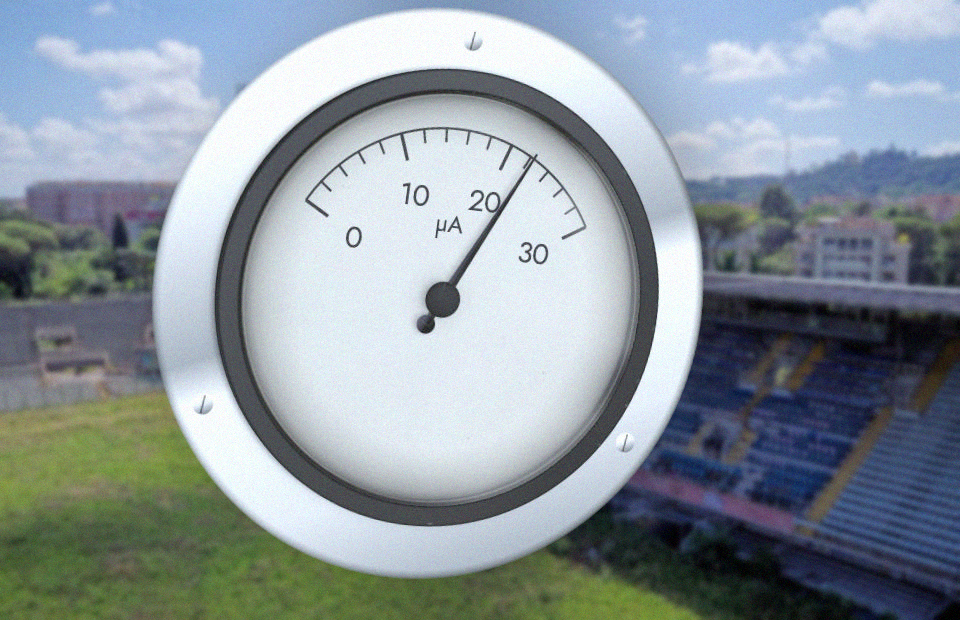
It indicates 22 µA
